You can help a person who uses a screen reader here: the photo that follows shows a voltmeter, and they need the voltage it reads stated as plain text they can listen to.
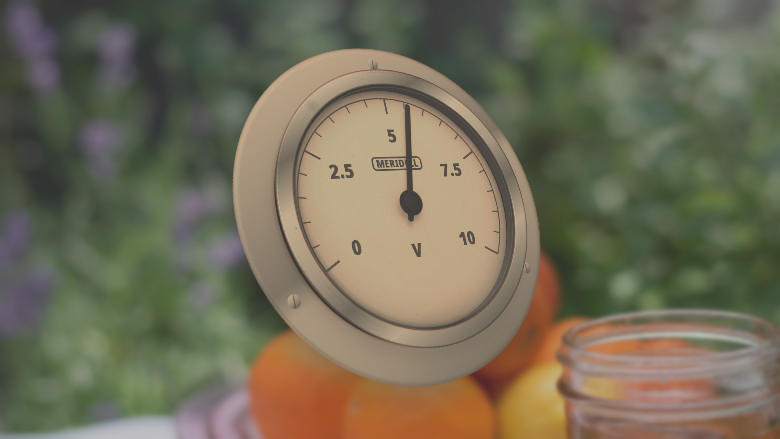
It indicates 5.5 V
